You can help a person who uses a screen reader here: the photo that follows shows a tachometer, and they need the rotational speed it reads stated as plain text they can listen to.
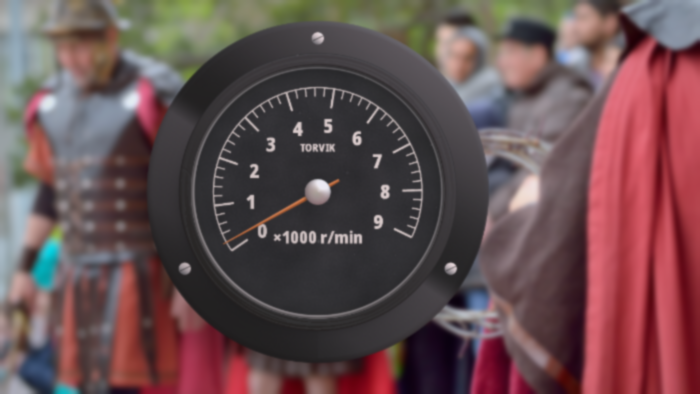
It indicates 200 rpm
